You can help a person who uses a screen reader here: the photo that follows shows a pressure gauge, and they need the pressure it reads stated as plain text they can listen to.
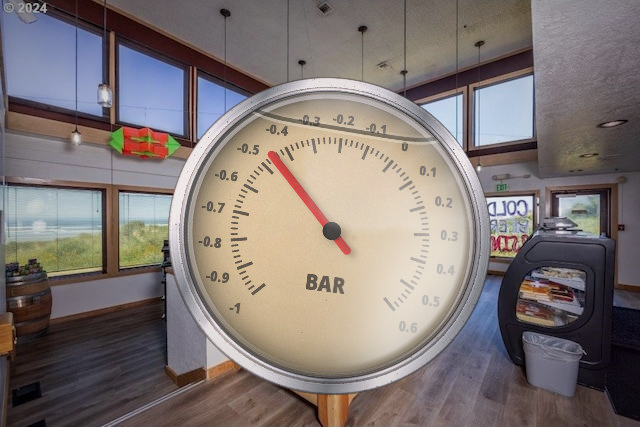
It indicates -0.46 bar
